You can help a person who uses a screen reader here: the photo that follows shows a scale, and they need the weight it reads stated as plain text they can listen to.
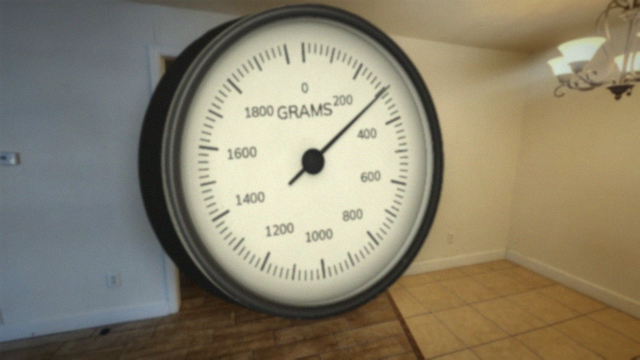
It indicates 300 g
